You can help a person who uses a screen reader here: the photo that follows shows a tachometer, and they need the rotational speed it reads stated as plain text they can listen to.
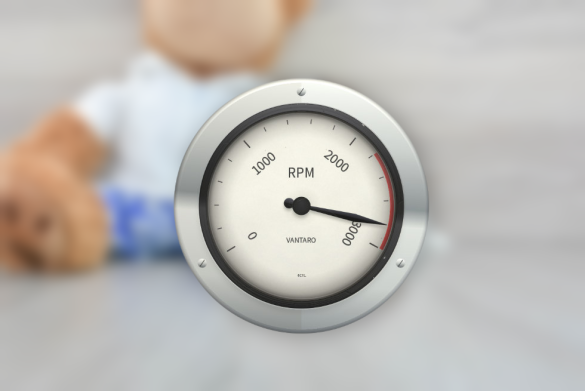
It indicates 2800 rpm
